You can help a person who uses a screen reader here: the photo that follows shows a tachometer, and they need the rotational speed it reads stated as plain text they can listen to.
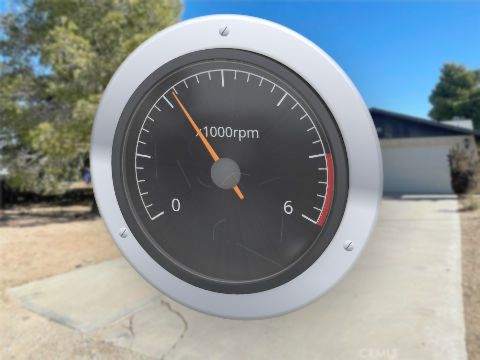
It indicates 2200 rpm
